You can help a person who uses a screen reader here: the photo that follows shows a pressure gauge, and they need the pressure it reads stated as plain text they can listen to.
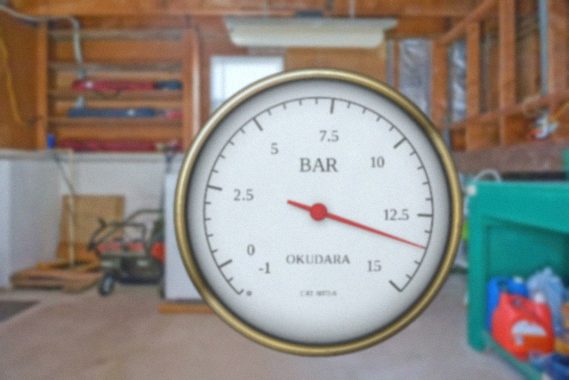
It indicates 13.5 bar
